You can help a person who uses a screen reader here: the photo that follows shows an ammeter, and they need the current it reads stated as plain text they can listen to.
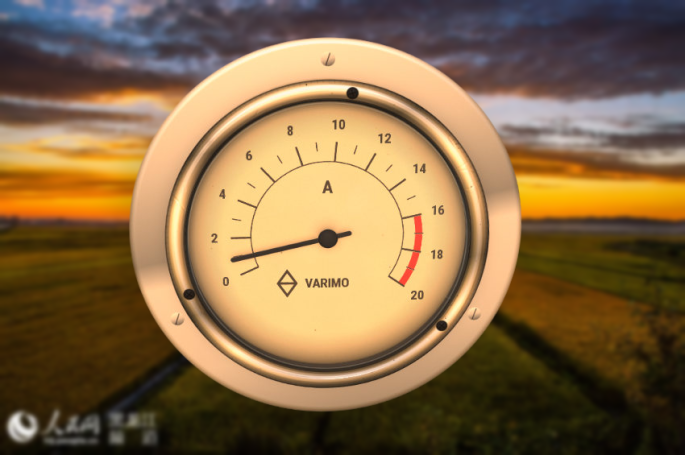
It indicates 1 A
